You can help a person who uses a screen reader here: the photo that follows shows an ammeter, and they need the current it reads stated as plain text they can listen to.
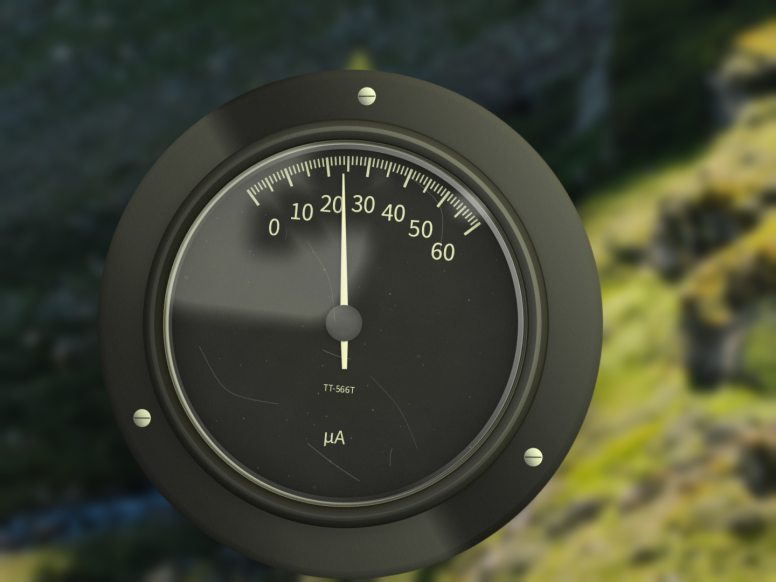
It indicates 24 µA
